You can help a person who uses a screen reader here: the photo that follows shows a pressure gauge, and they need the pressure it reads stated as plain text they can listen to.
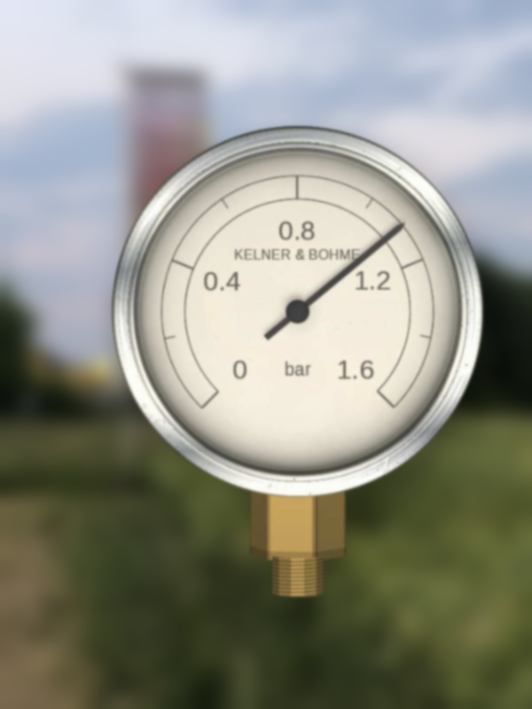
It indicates 1.1 bar
